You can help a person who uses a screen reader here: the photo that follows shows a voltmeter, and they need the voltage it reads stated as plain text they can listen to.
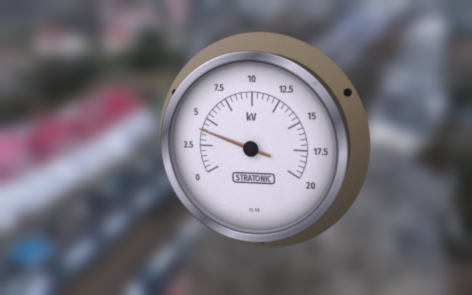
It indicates 4 kV
